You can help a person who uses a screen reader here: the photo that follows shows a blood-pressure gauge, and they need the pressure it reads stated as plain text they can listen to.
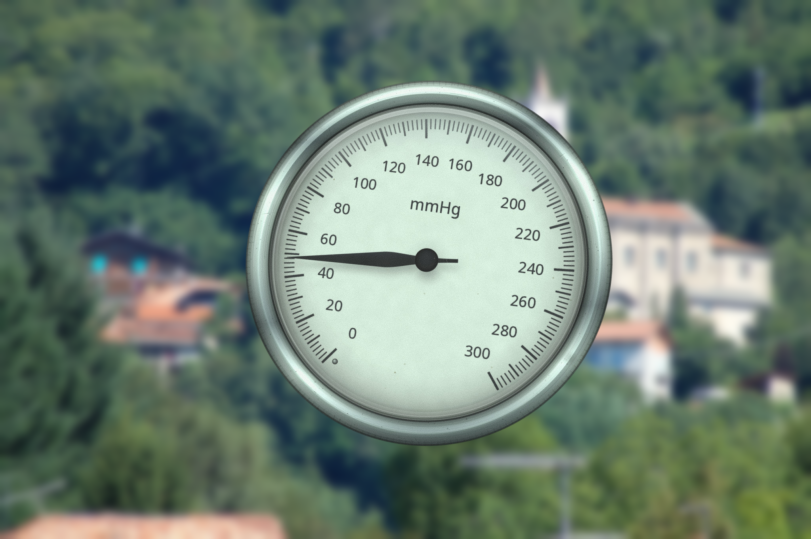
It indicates 48 mmHg
